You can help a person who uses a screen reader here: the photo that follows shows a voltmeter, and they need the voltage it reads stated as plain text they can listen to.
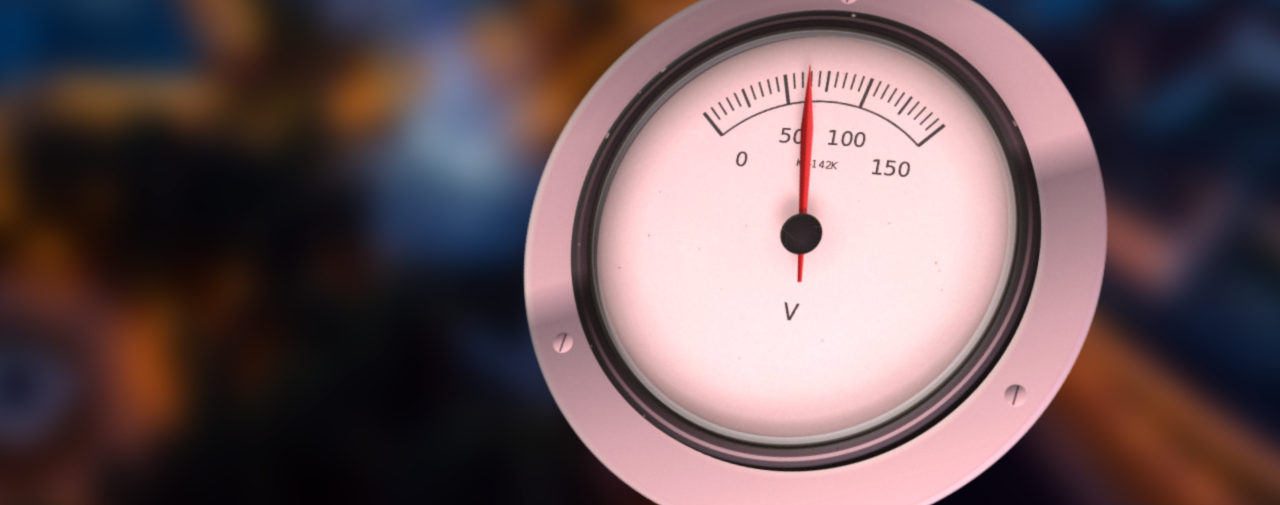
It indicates 65 V
